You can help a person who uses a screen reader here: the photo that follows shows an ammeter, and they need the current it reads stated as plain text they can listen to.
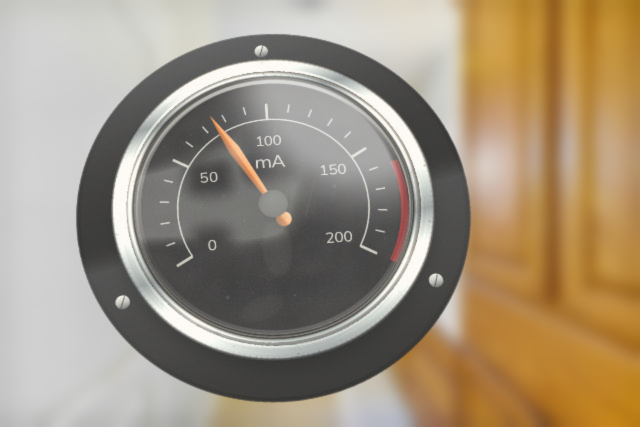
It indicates 75 mA
